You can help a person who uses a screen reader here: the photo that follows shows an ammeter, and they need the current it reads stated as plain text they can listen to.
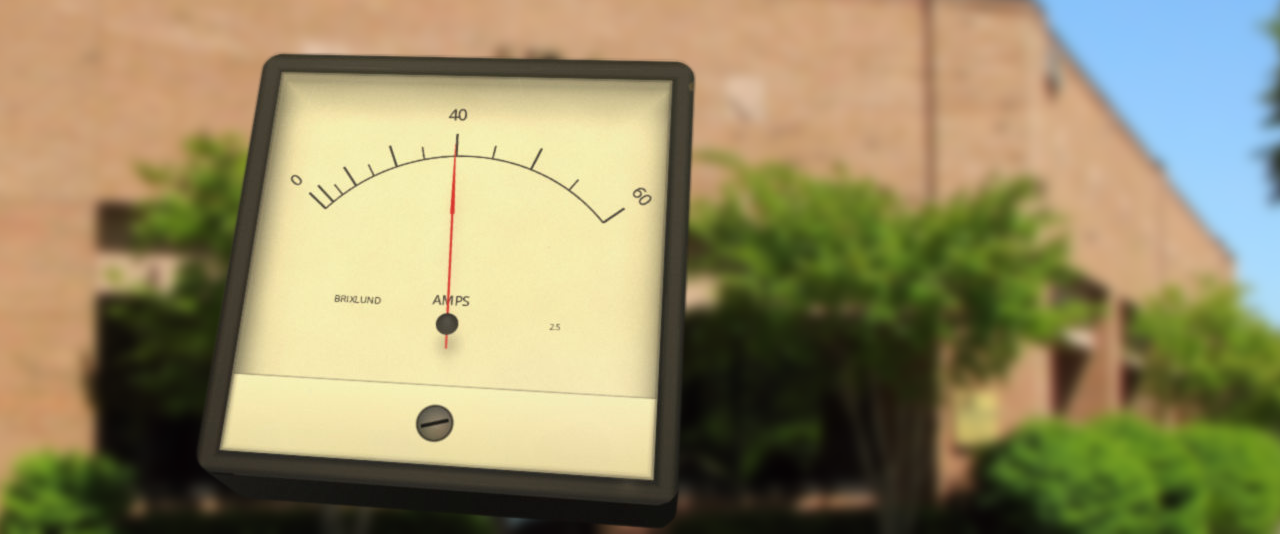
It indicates 40 A
